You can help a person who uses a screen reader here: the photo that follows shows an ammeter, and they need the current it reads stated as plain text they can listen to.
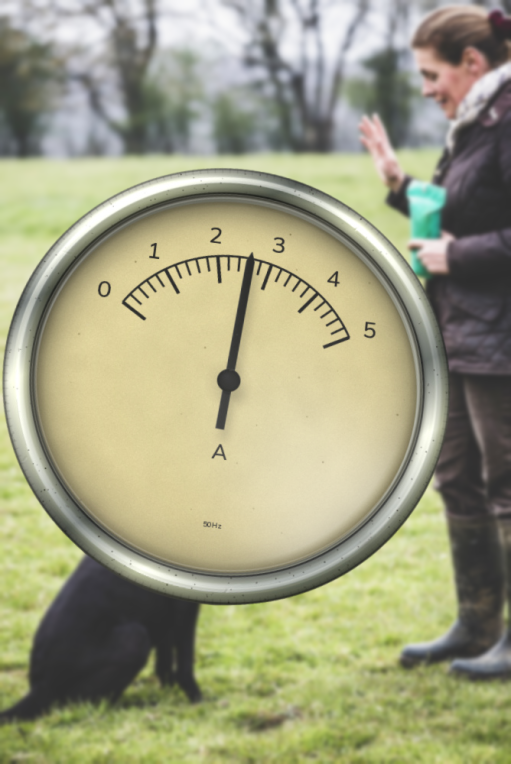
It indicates 2.6 A
